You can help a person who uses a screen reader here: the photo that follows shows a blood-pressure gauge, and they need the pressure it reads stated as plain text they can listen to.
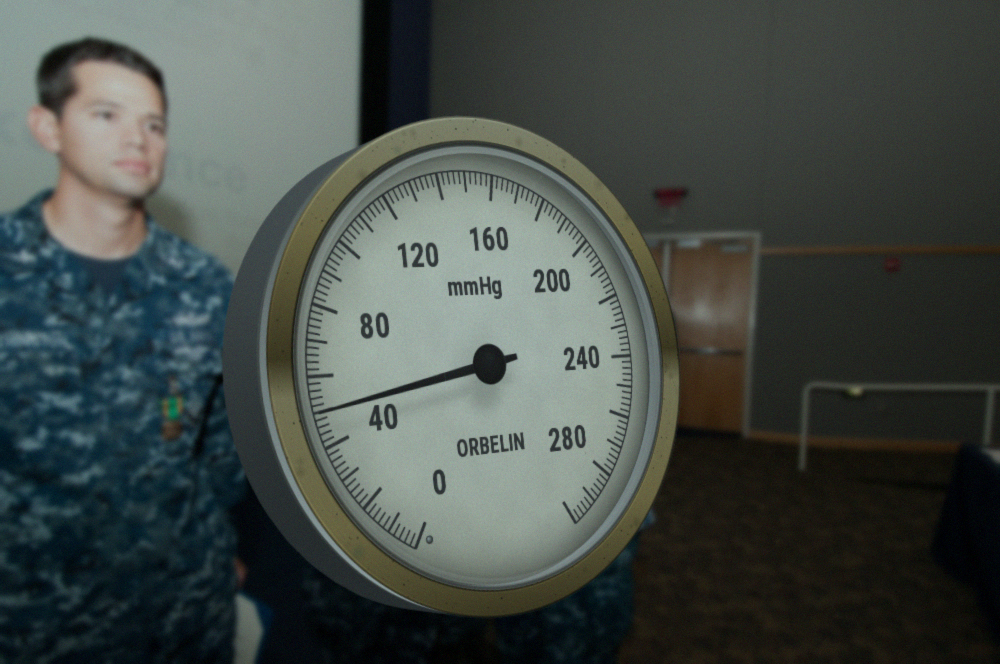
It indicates 50 mmHg
